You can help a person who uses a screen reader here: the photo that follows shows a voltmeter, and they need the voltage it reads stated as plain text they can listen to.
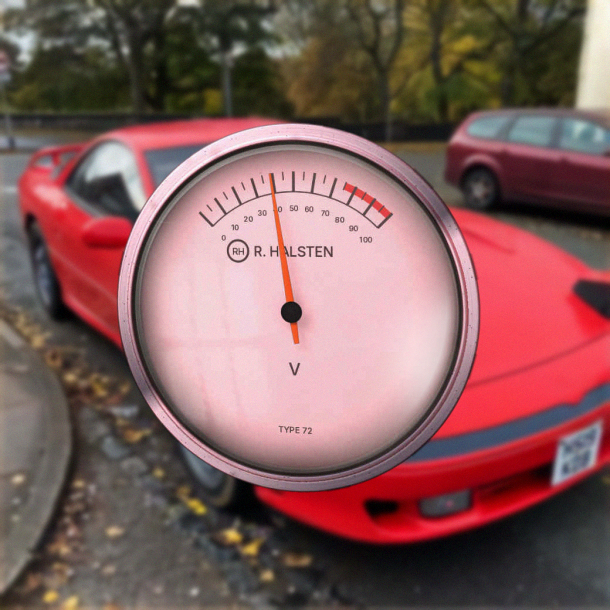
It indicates 40 V
